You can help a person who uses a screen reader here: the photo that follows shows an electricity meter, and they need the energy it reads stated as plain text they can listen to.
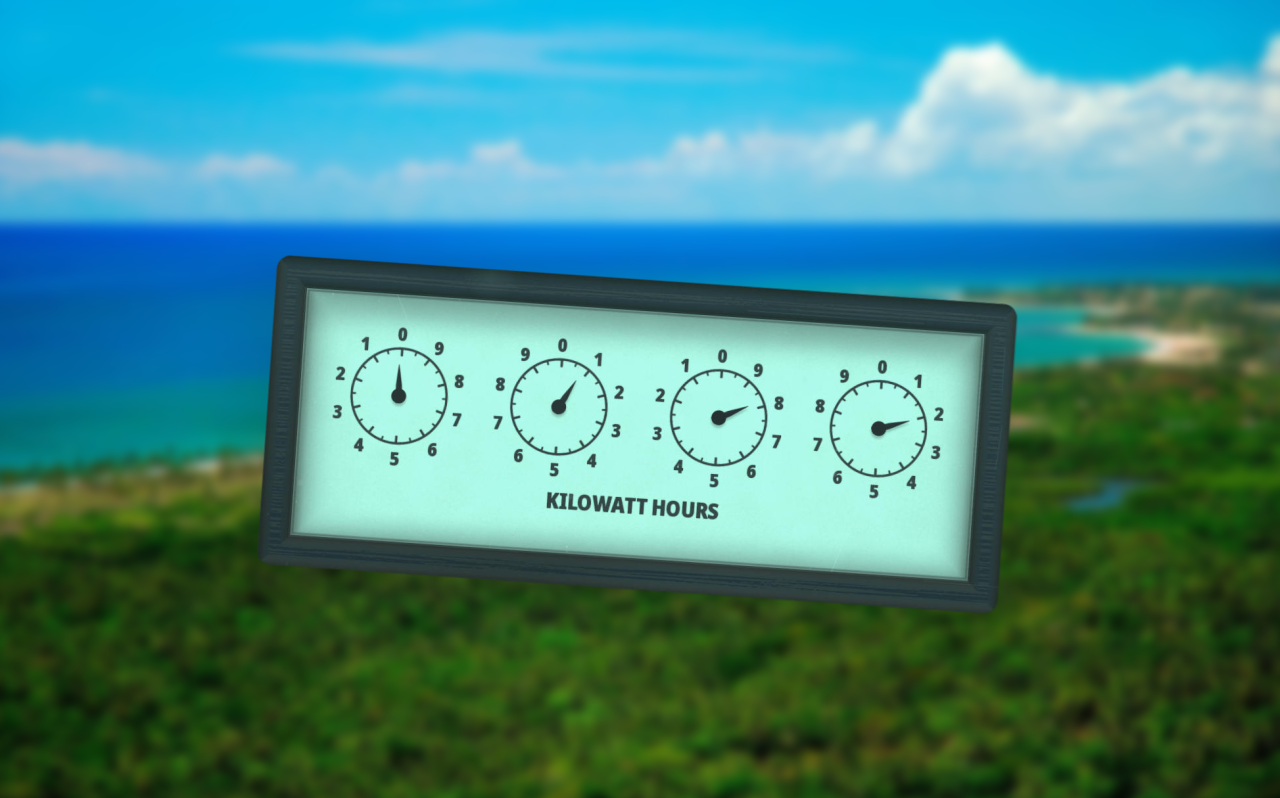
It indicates 82 kWh
